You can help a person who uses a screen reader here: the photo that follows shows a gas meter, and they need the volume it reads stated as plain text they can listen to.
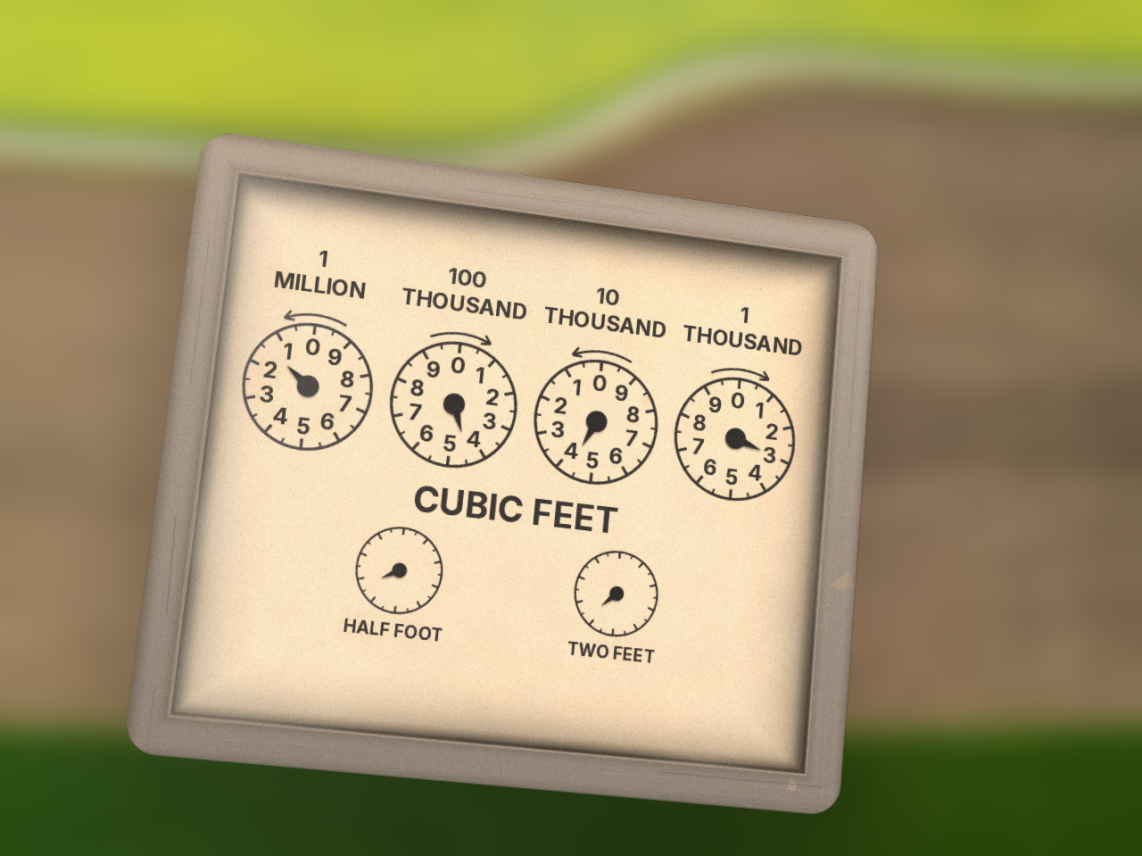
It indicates 144300 ft³
